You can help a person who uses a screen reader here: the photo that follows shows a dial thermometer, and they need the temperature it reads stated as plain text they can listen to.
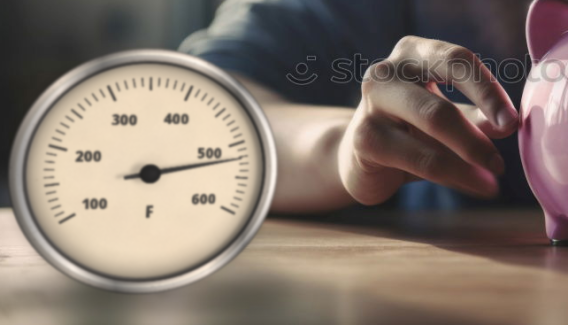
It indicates 520 °F
